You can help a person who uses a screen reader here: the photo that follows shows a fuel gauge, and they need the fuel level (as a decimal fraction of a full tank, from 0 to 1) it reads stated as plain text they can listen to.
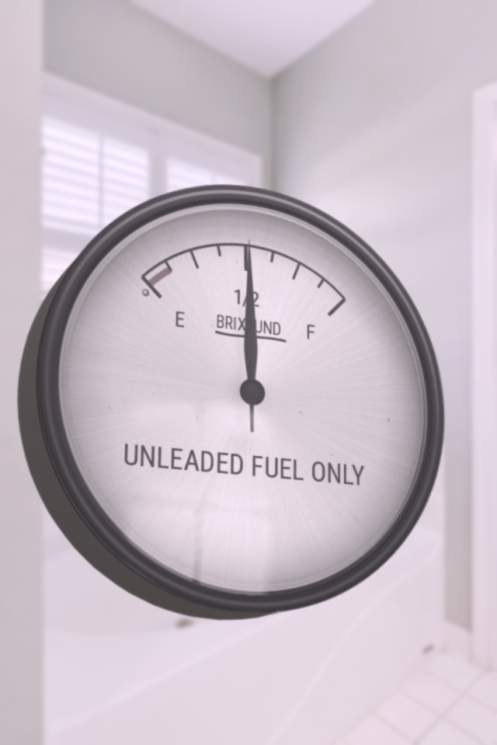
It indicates 0.5
